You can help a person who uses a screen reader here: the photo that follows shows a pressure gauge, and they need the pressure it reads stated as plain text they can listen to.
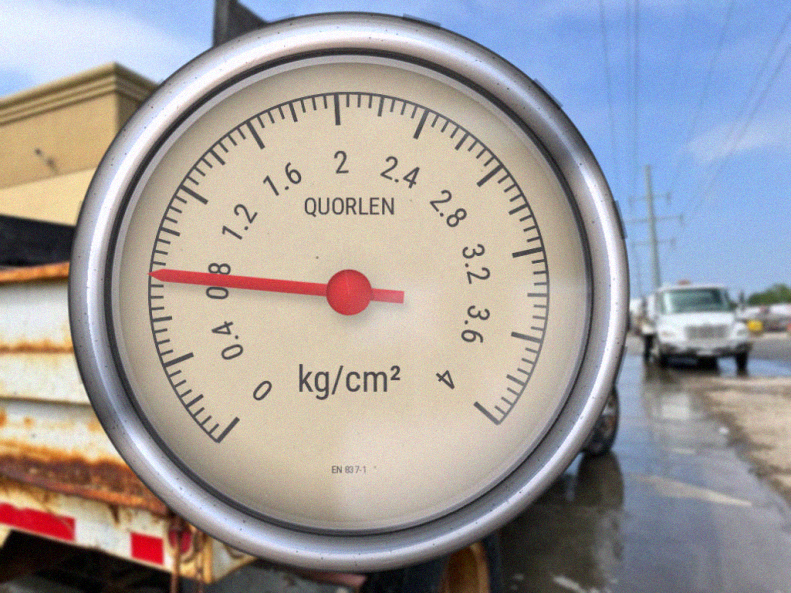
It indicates 0.8 kg/cm²
